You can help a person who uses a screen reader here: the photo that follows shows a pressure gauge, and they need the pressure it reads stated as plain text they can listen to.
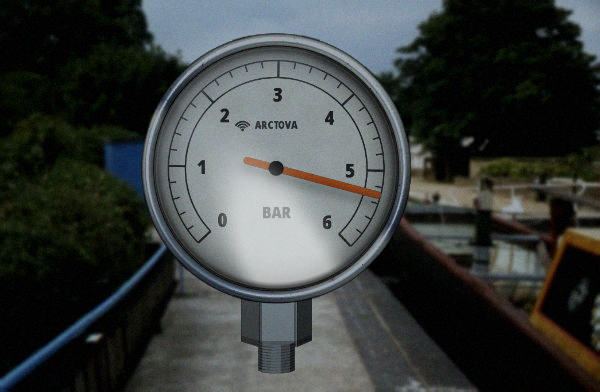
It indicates 5.3 bar
